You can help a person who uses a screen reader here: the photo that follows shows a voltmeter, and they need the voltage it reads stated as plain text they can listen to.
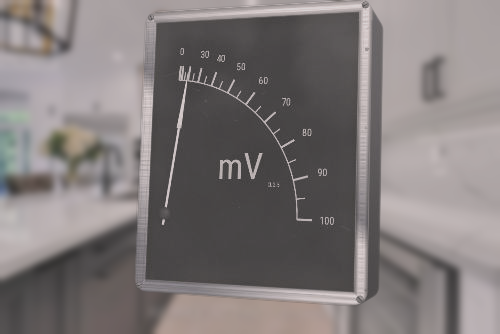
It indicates 20 mV
